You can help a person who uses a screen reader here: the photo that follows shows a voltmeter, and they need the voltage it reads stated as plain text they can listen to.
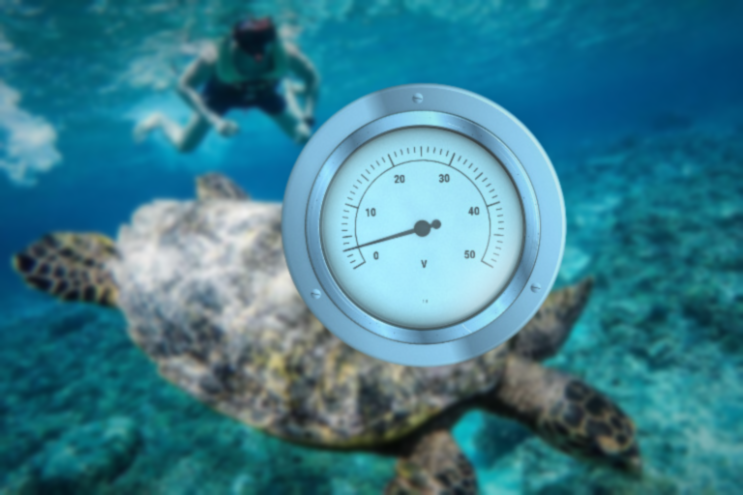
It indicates 3 V
